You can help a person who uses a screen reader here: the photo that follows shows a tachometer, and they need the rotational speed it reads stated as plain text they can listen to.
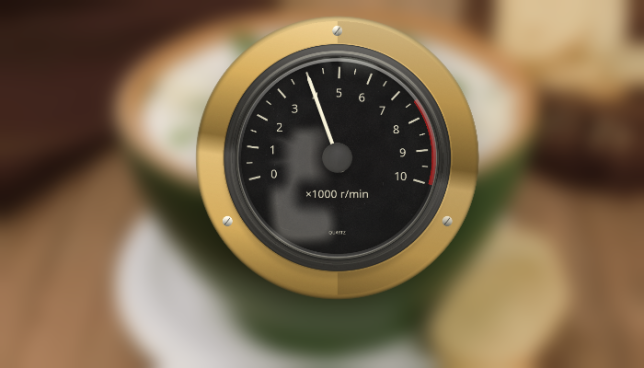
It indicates 4000 rpm
